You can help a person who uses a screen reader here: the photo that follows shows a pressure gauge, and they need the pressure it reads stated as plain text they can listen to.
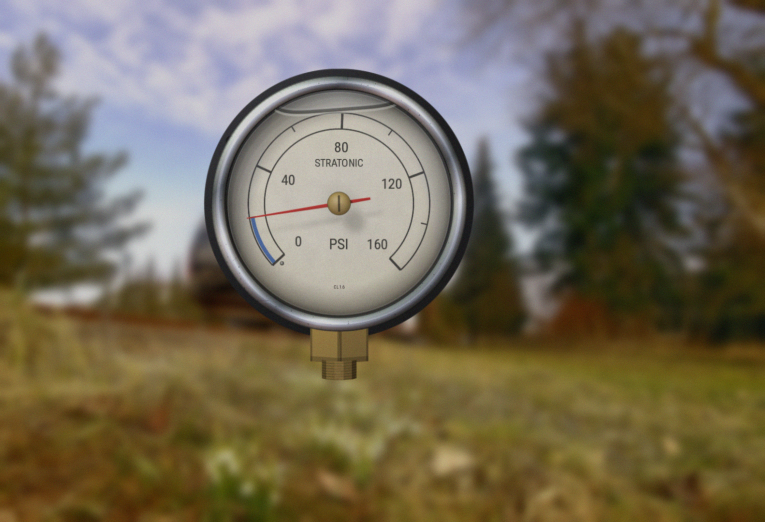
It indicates 20 psi
